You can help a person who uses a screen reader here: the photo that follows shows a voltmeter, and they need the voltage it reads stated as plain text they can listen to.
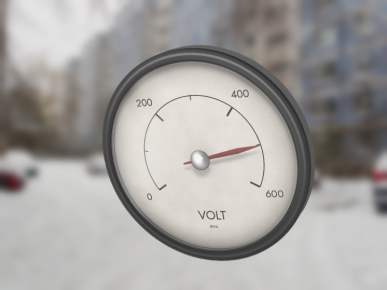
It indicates 500 V
